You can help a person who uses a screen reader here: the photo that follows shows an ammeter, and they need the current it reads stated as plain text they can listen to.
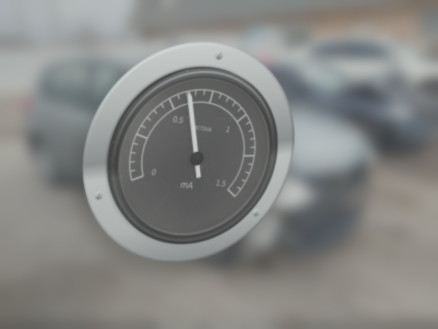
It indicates 0.6 mA
